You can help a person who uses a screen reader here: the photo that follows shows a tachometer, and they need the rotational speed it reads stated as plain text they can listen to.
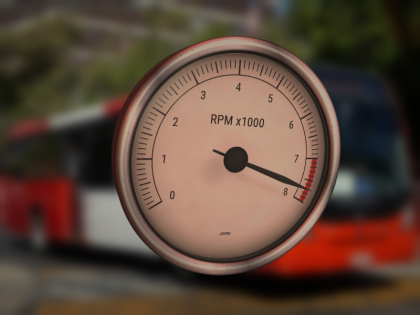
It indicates 7700 rpm
